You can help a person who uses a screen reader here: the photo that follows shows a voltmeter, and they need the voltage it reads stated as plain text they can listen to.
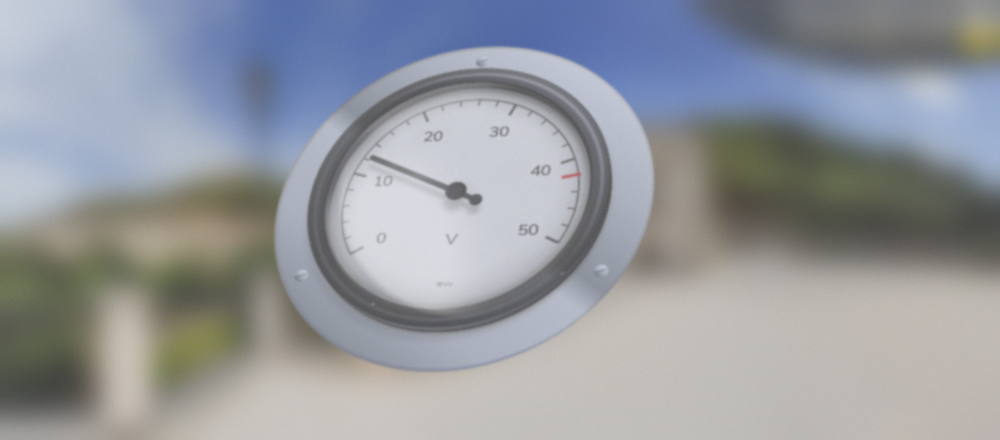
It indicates 12 V
